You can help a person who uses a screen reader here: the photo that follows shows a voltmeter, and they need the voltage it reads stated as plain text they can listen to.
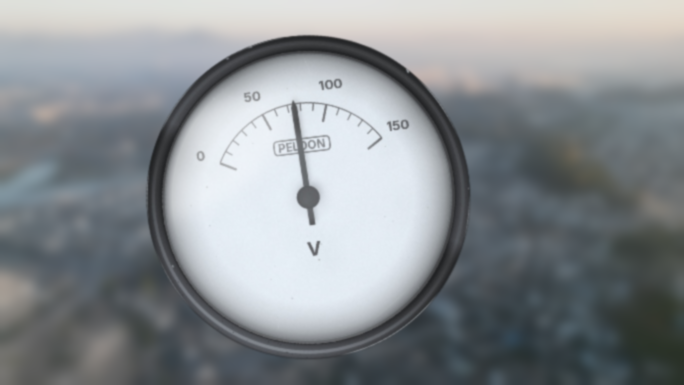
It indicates 75 V
